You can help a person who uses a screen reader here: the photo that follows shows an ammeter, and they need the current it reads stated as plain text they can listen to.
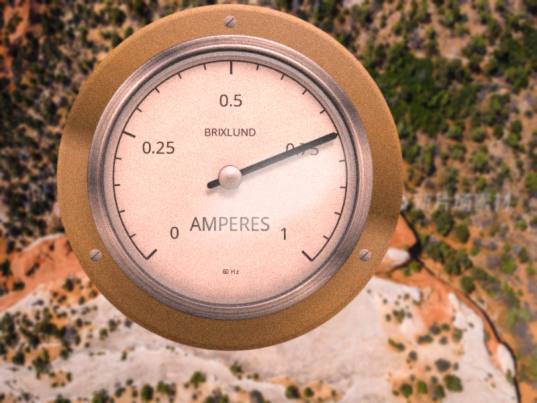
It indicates 0.75 A
